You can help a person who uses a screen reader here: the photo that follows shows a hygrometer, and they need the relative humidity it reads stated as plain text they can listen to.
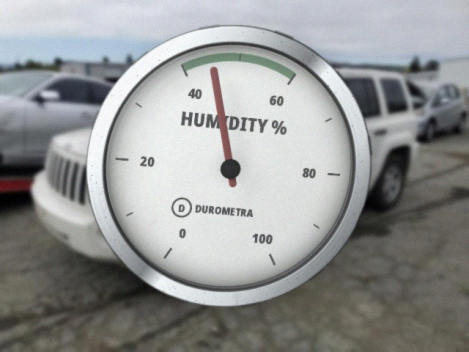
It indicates 45 %
